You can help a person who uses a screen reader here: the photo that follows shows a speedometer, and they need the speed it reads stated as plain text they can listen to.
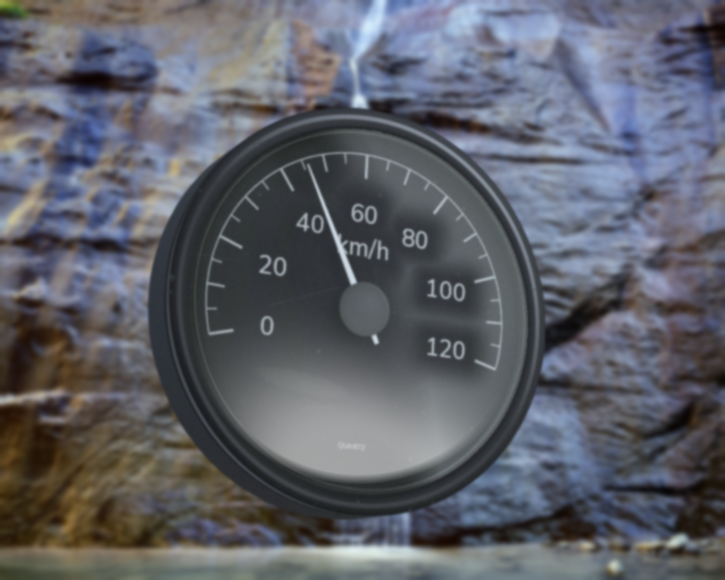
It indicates 45 km/h
